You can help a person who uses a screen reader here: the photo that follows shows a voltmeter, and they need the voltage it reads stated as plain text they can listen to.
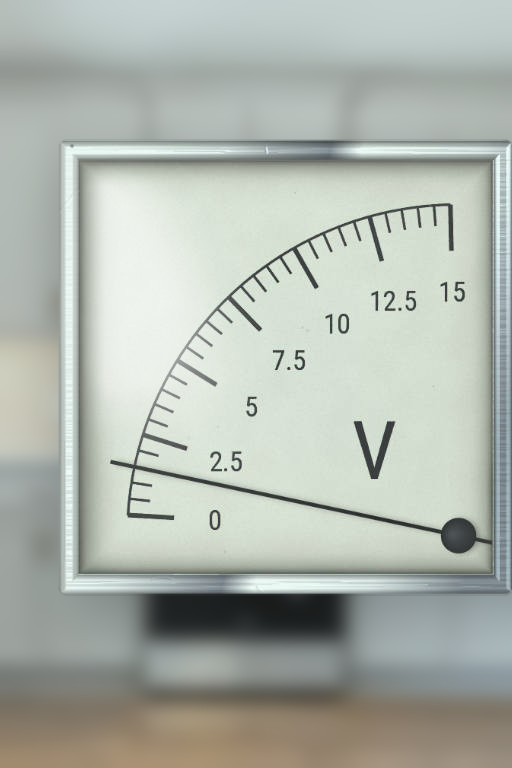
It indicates 1.5 V
